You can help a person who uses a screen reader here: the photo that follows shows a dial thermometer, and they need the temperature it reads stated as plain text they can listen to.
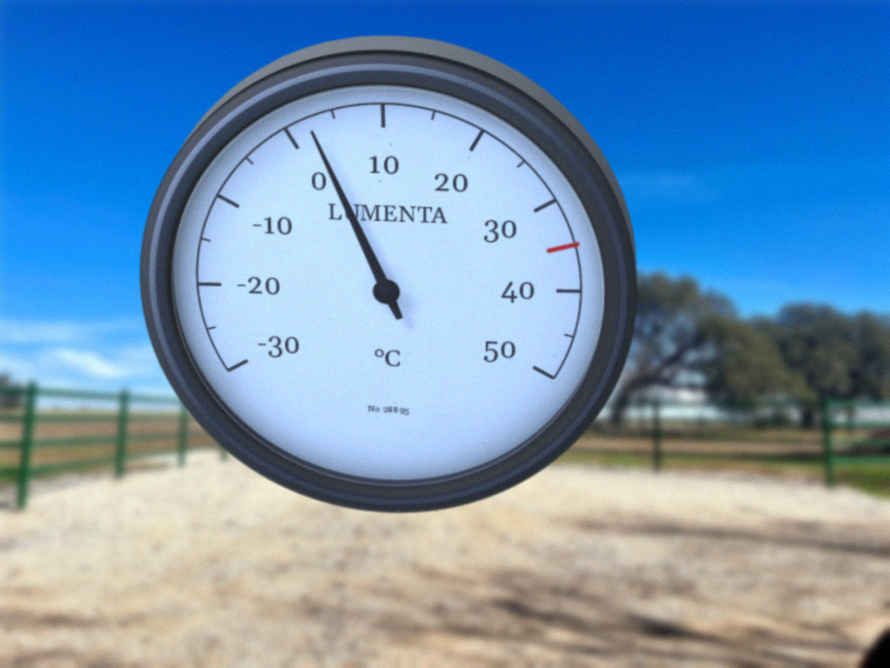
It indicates 2.5 °C
